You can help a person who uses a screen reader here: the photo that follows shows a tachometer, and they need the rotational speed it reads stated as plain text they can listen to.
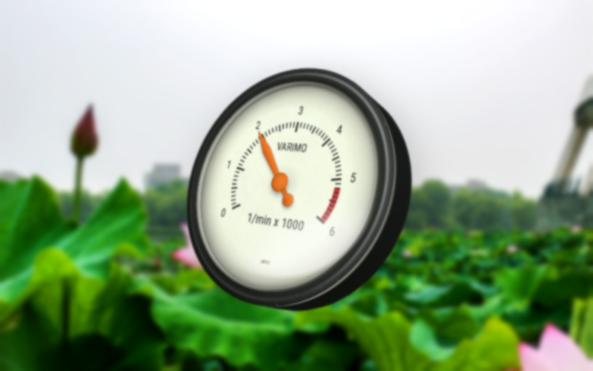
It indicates 2000 rpm
